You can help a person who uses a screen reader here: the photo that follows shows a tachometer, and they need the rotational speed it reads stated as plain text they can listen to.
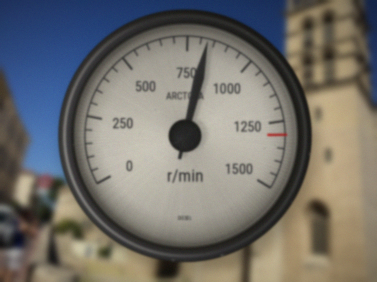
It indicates 825 rpm
